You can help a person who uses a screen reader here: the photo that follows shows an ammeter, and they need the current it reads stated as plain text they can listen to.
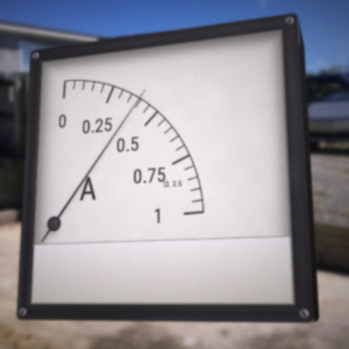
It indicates 0.4 A
